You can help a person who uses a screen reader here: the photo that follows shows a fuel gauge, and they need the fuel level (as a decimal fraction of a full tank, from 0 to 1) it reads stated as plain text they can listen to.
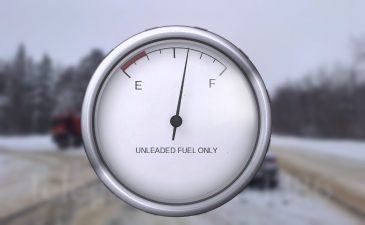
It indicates 0.625
